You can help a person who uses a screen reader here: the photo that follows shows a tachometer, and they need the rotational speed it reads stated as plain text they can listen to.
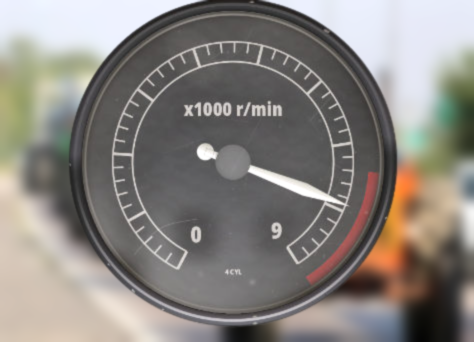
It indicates 7900 rpm
